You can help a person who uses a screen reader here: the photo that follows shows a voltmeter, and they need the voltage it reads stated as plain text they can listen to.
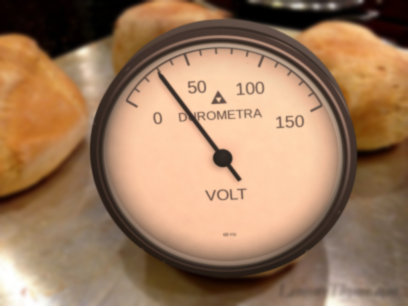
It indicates 30 V
